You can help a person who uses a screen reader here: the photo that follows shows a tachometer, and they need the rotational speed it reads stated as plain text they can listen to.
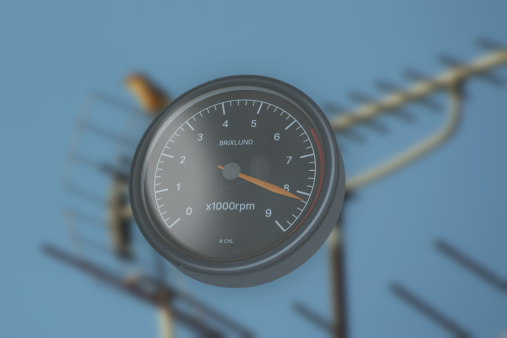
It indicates 8200 rpm
